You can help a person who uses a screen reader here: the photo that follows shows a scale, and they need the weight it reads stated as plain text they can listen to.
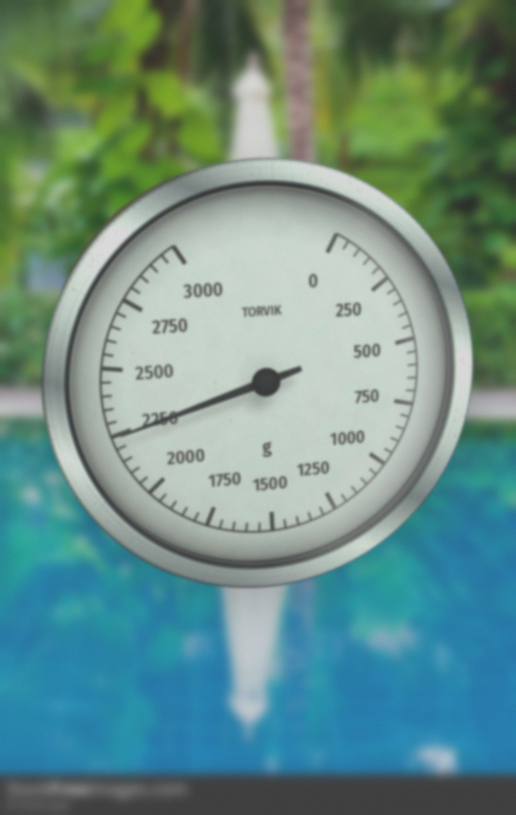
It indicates 2250 g
